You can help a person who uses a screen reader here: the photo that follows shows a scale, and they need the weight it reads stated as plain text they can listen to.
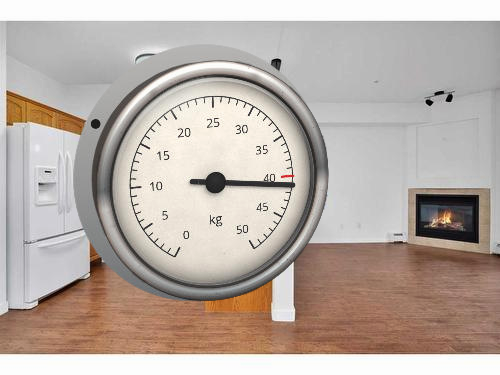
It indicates 41 kg
